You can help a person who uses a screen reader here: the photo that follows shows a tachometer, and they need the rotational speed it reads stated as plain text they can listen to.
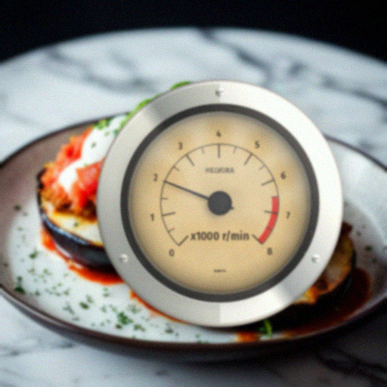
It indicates 2000 rpm
